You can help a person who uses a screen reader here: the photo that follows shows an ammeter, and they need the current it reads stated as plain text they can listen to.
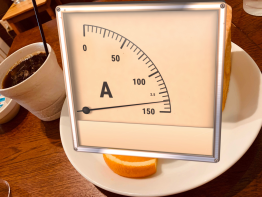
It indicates 135 A
